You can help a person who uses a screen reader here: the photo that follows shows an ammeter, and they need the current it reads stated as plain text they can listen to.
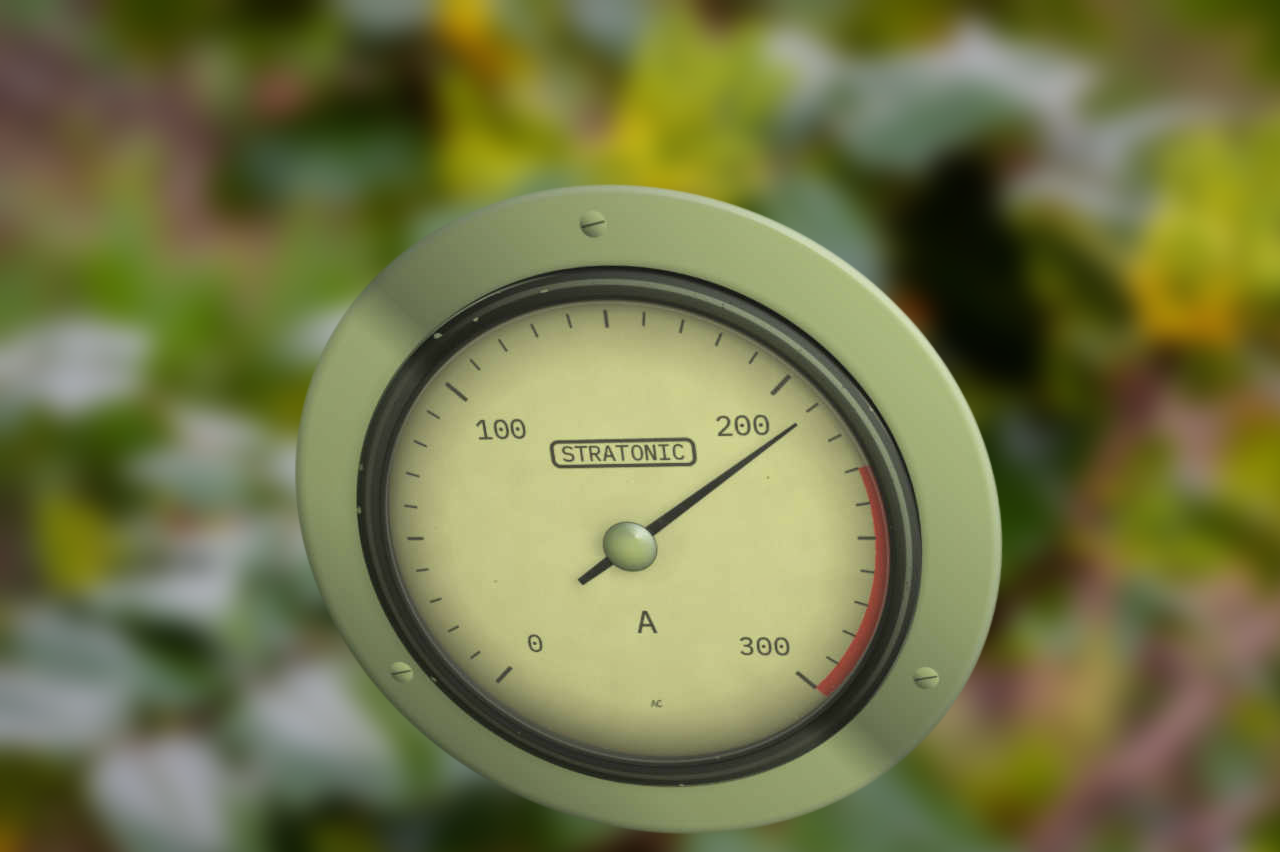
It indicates 210 A
